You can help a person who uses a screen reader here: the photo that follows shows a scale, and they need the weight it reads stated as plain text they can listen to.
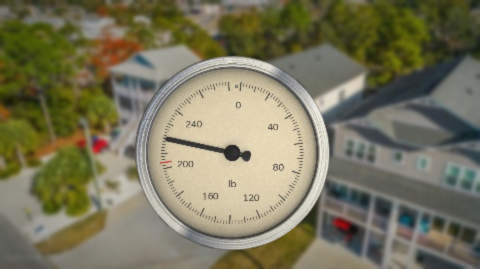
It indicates 220 lb
